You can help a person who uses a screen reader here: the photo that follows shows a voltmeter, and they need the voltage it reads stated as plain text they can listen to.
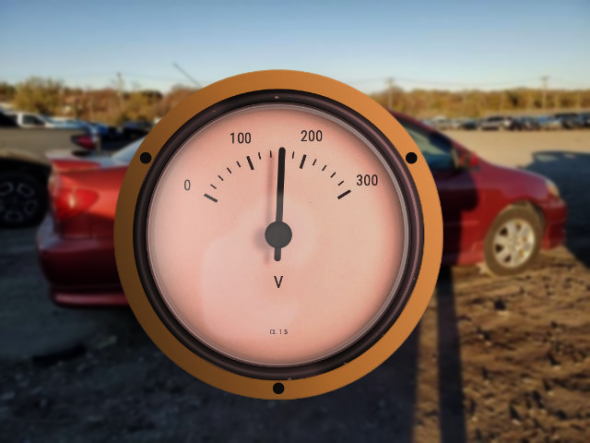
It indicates 160 V
